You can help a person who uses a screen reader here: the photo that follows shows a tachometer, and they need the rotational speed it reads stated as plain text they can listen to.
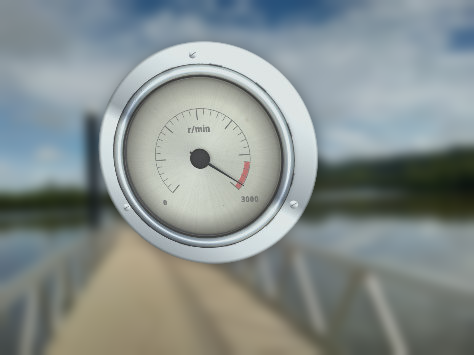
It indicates 2900 rpm
